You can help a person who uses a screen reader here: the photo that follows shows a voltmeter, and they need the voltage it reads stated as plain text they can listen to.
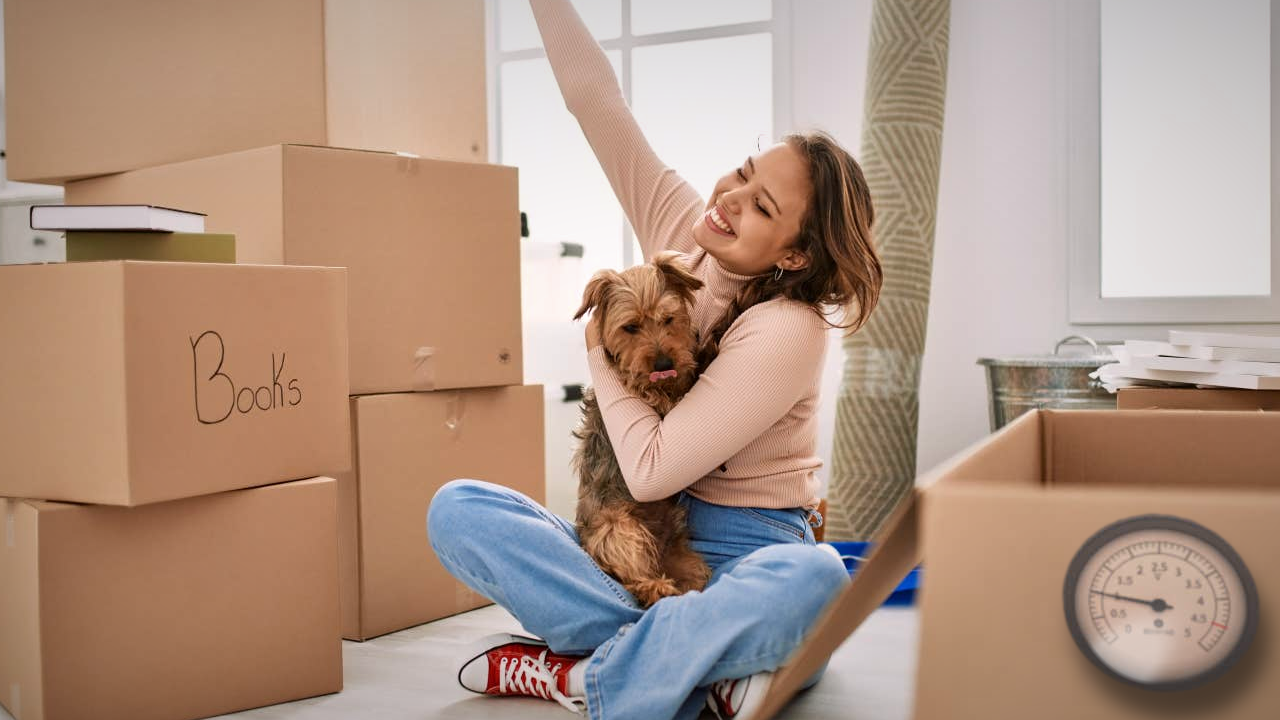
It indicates 1 V
